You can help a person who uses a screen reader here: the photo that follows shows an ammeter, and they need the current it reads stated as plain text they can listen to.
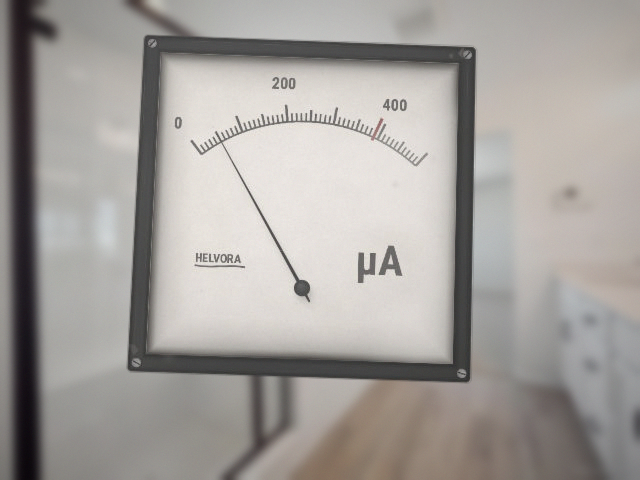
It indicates 50 µA
